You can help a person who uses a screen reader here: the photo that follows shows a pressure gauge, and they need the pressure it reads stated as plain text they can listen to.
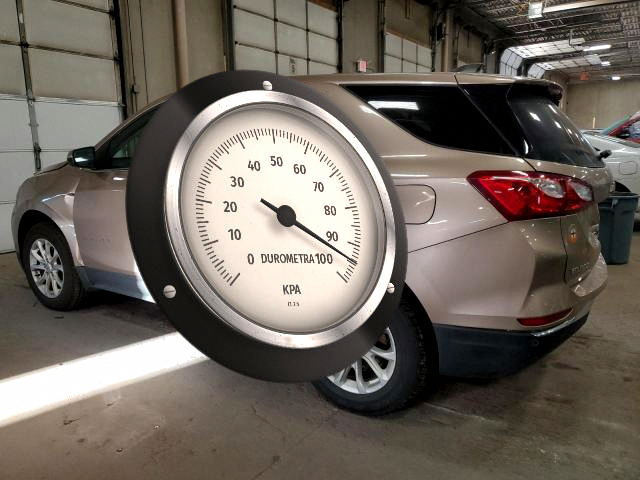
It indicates 95 kPa
